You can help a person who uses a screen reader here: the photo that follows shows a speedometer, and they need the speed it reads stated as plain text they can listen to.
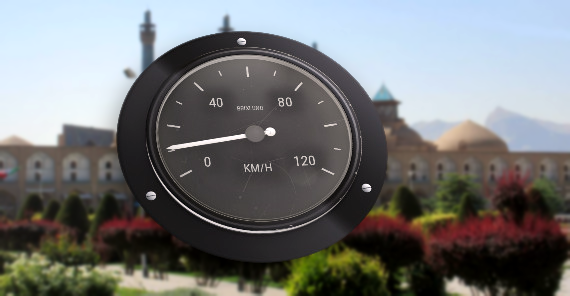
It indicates 10 km/h
